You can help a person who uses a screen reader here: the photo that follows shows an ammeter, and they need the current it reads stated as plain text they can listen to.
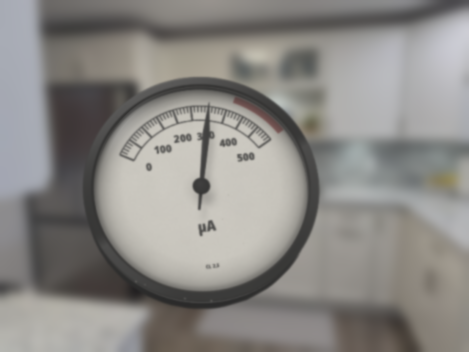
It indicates 300 µA
